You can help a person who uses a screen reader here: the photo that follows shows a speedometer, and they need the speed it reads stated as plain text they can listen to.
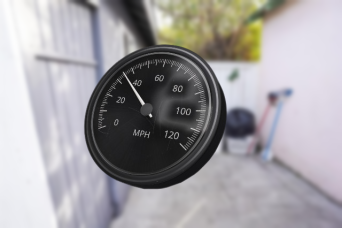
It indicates 35 mph
